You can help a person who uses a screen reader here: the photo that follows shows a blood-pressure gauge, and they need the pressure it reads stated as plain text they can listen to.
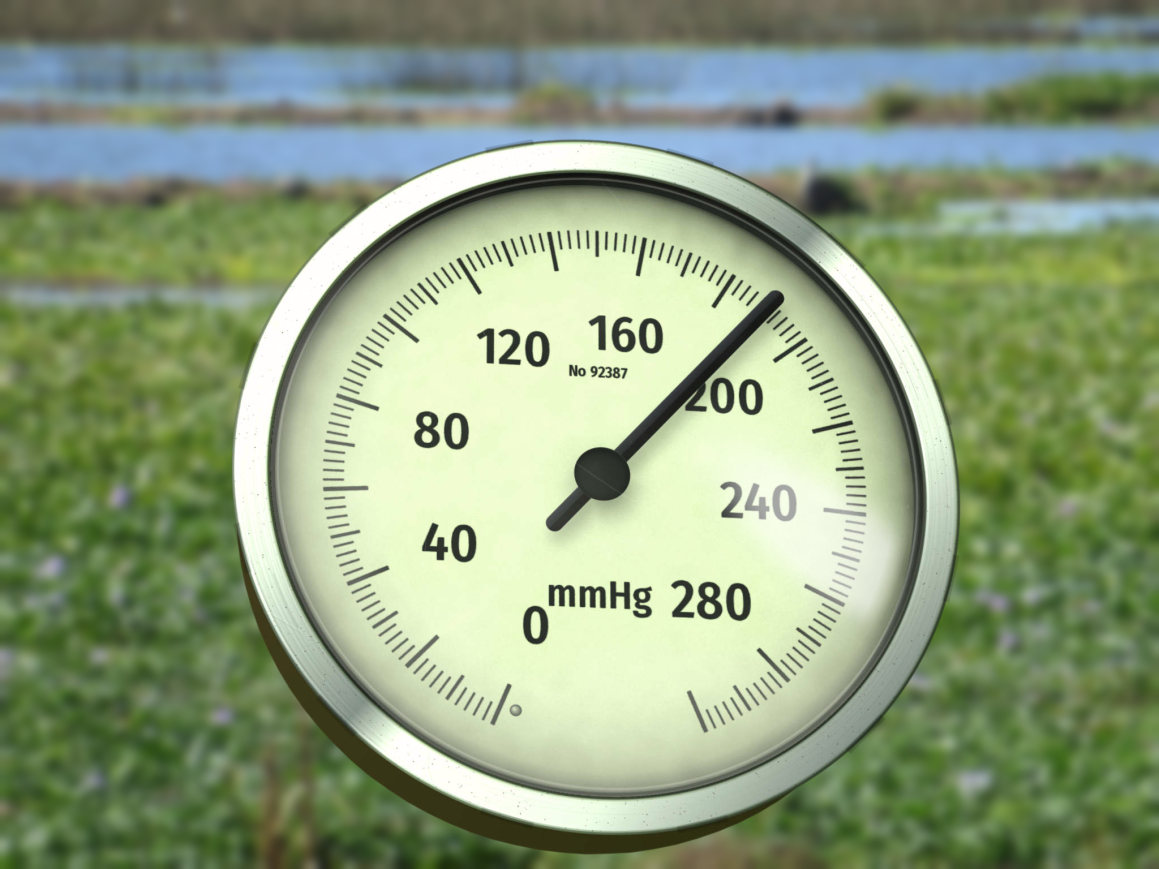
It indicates 190 mmHg
